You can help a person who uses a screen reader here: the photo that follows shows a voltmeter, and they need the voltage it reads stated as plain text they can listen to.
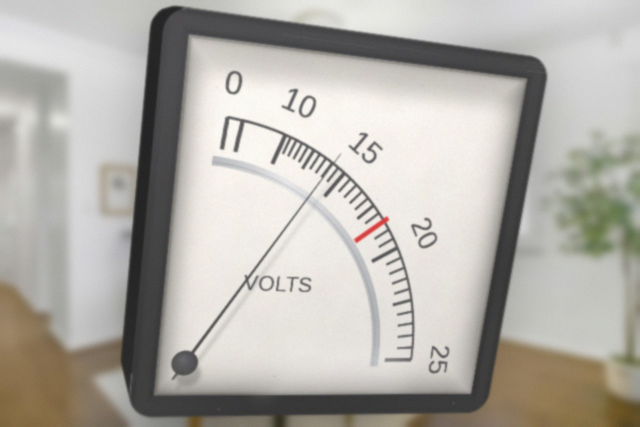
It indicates 14 V
